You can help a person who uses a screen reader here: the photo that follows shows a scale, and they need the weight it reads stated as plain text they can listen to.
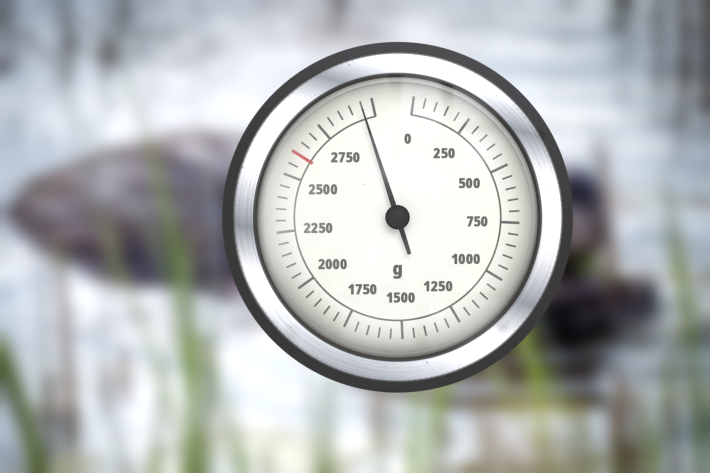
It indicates 2950 g
